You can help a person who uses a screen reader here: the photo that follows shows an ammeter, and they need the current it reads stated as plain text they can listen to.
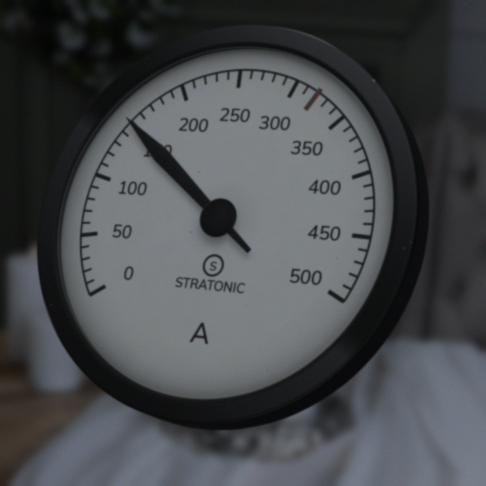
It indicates 150 A
